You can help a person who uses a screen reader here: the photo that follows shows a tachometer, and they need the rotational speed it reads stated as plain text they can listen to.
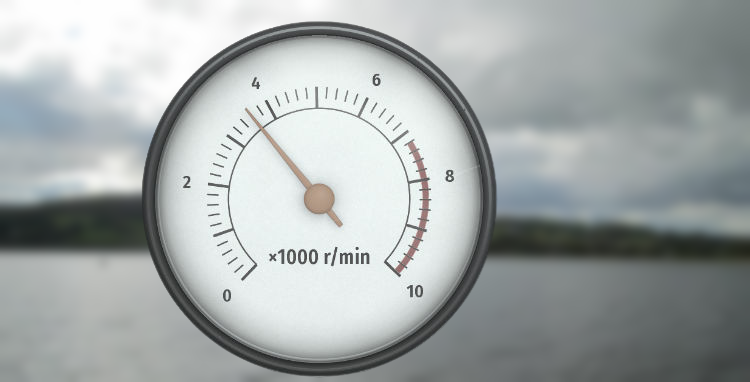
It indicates 3600 rpm
